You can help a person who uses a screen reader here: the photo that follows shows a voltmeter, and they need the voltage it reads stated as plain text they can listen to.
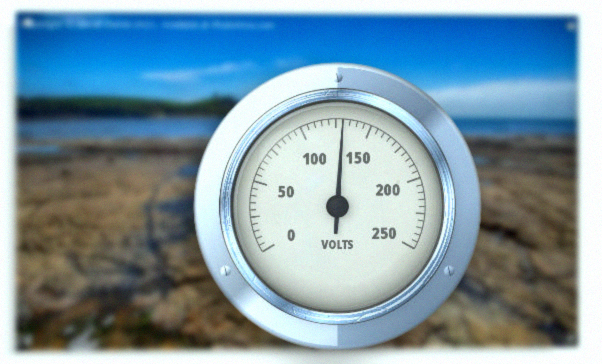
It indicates 130 V
